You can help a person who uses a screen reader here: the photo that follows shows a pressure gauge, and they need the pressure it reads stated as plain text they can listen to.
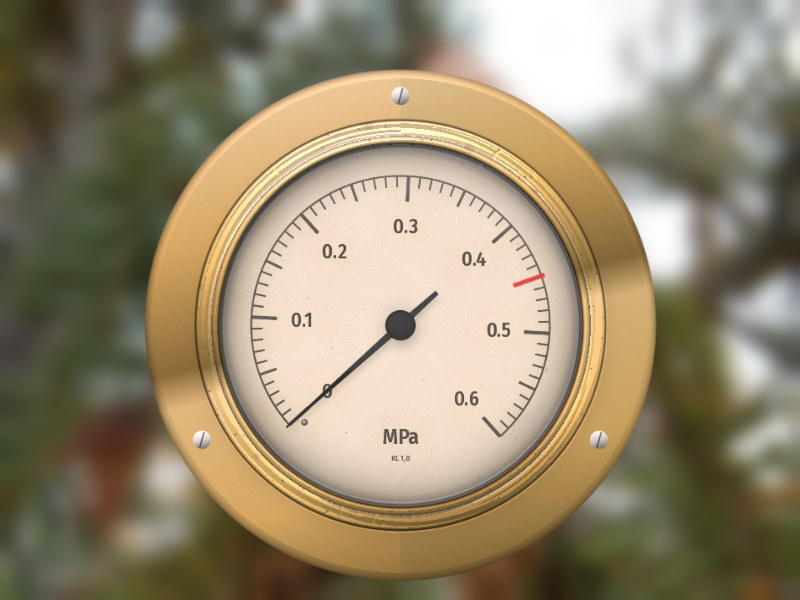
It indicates 0 MPa
